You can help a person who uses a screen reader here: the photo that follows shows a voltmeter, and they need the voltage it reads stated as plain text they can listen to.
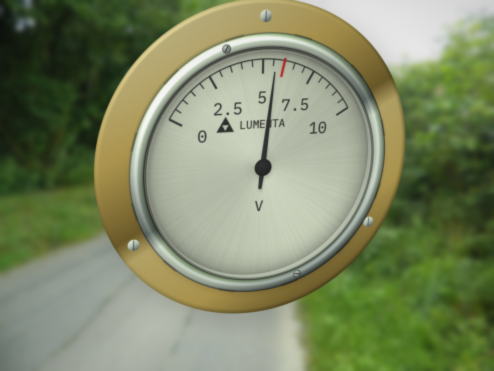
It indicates 5.5 V
